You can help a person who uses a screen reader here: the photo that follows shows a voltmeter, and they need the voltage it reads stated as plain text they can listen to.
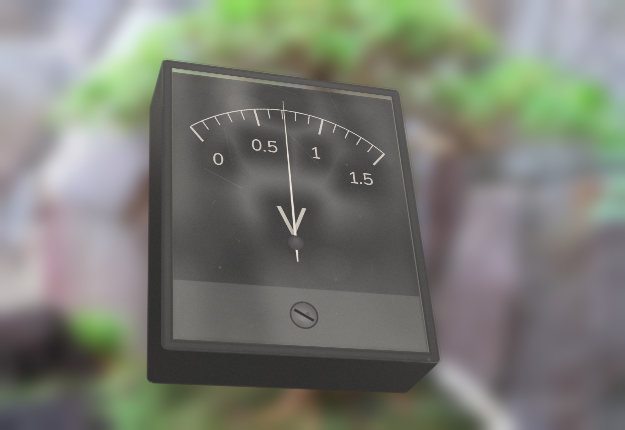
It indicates 0.7 V
